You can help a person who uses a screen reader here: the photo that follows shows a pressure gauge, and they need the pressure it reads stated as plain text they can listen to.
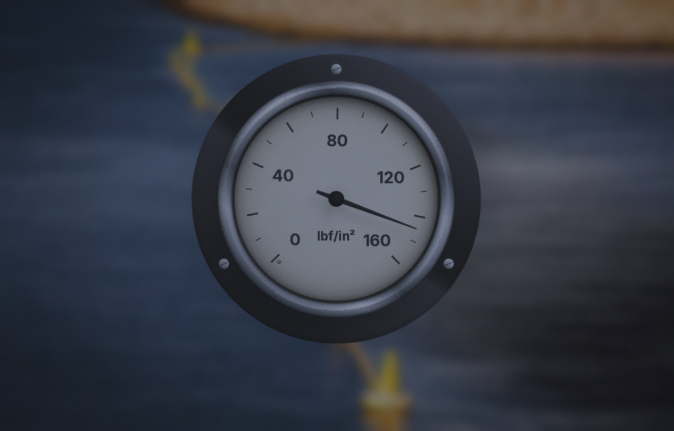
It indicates 145 psi
